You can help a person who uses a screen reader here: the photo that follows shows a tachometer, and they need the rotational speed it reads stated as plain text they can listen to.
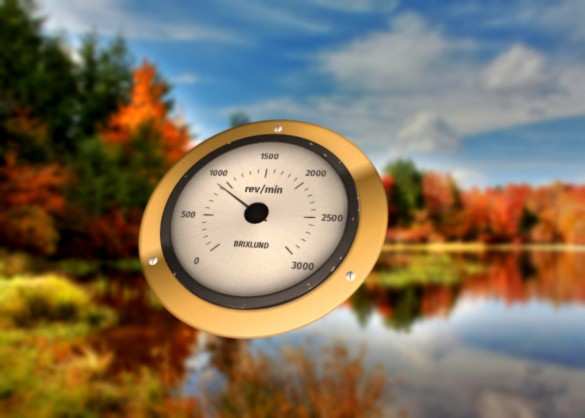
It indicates 900 rpm
